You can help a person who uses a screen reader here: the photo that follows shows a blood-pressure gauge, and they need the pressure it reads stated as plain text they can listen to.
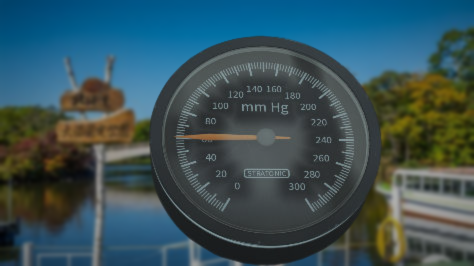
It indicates 60 mmHg
